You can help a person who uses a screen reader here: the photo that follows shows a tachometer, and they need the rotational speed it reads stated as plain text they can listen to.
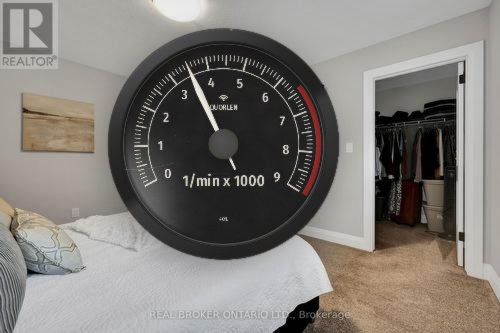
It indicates 3500 rpm
